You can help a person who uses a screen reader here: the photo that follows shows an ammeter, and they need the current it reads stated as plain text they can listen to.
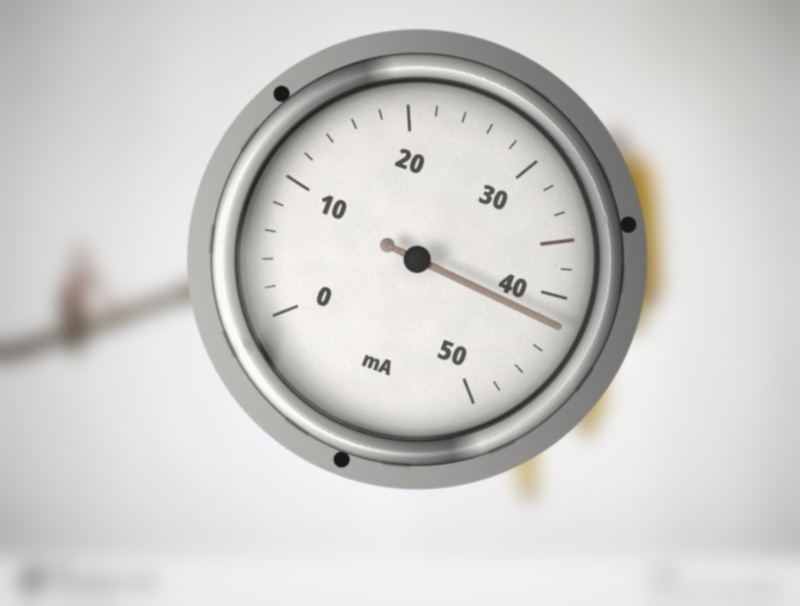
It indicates 42 mA
